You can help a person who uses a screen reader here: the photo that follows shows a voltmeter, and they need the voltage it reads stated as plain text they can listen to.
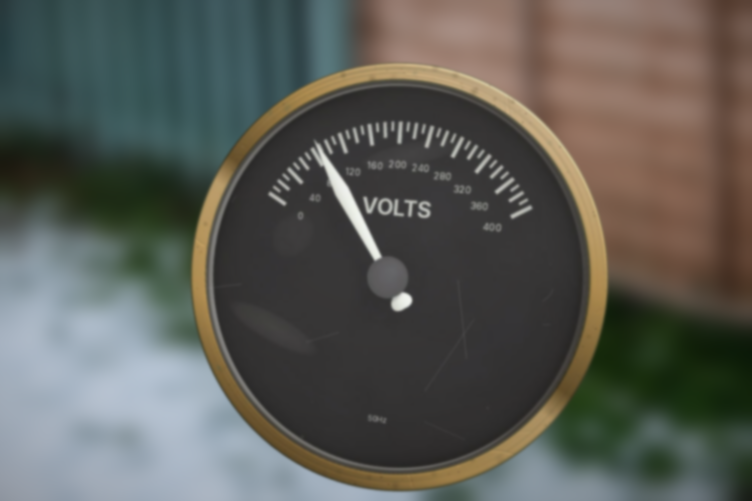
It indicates 90 V
